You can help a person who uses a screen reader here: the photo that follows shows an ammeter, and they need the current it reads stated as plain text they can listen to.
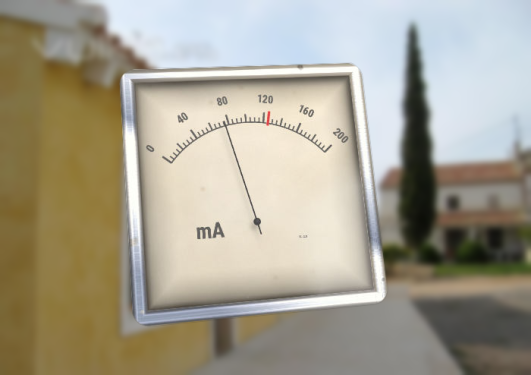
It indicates 75 mA
